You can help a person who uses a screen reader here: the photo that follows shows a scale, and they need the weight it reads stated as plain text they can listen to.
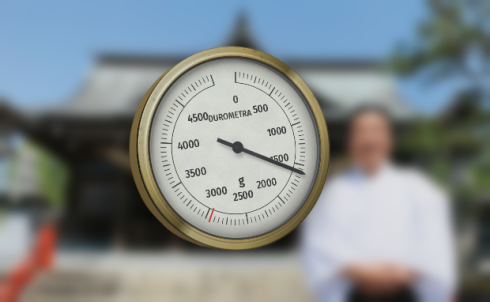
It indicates 1600 g
